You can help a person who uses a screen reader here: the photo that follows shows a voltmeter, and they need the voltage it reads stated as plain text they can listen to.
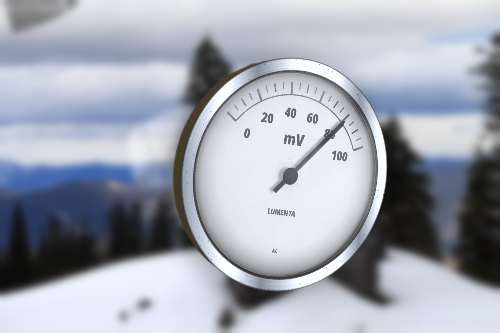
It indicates 80 mV
